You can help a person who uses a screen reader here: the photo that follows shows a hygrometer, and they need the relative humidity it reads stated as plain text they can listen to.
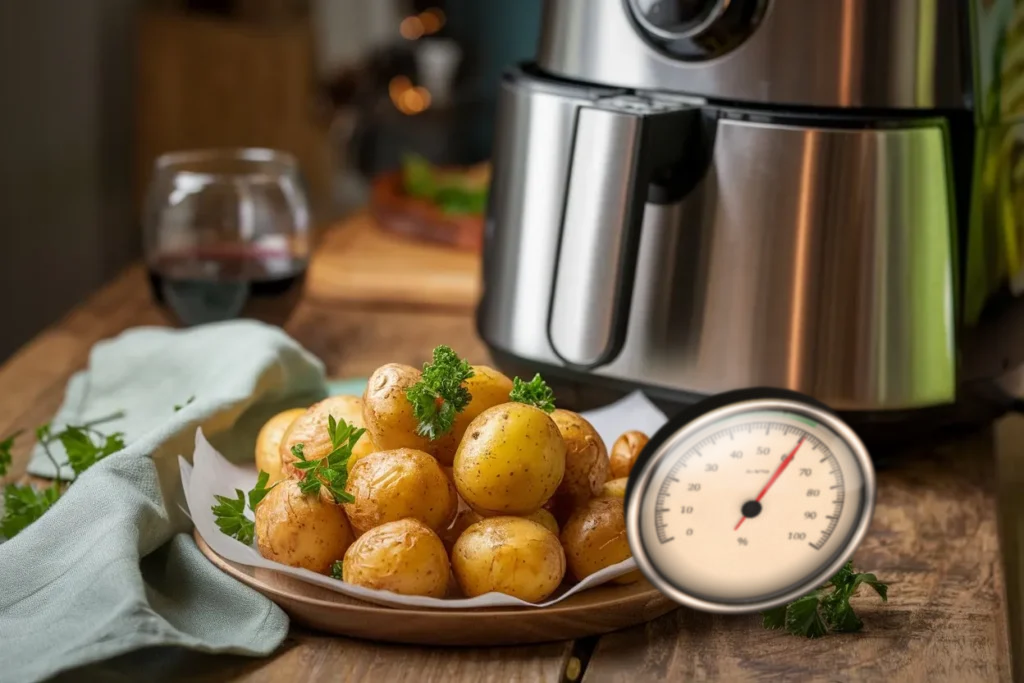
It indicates 60 %
